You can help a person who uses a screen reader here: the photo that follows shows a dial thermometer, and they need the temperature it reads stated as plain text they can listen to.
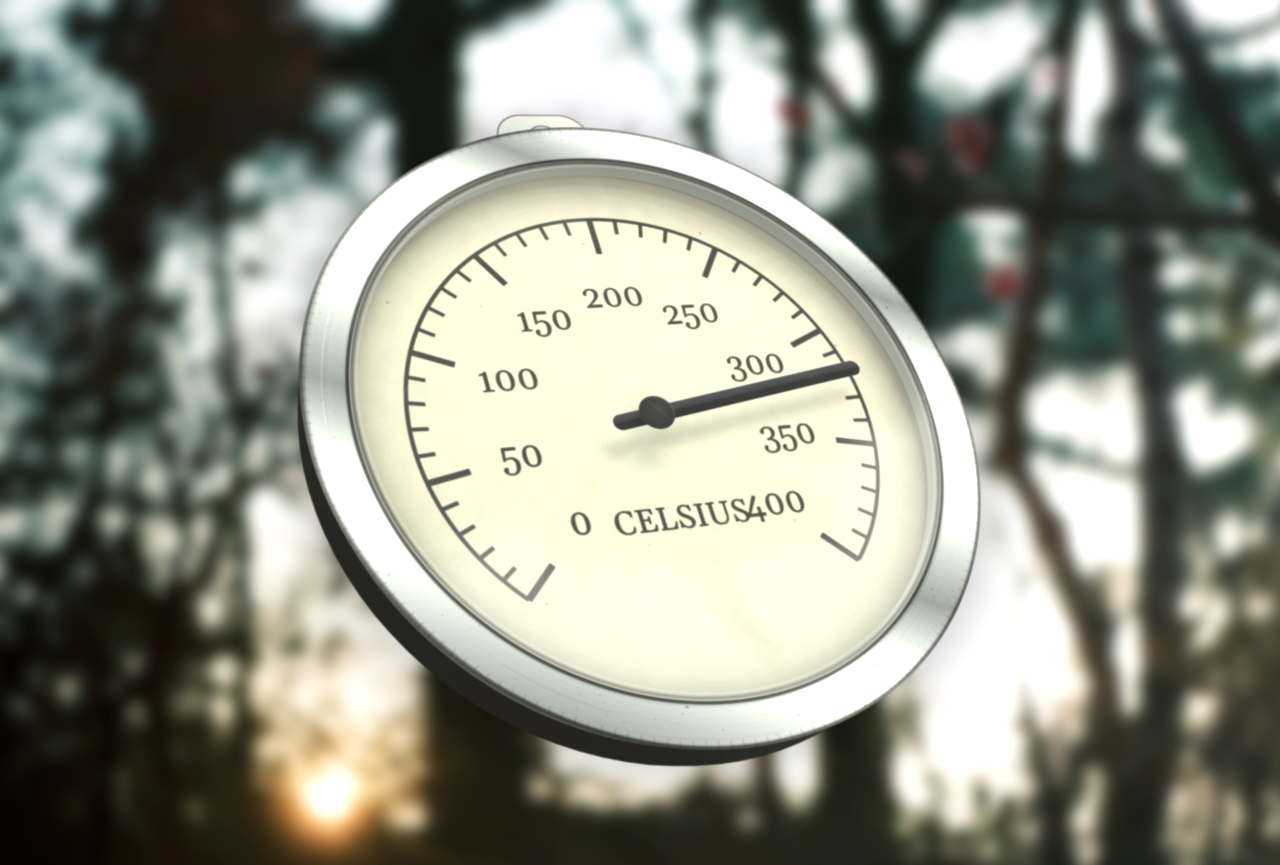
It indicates 320 °C
